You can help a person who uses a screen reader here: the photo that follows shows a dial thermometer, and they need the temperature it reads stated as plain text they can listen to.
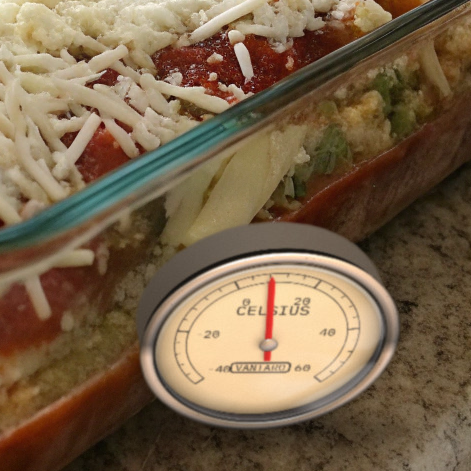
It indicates 8 °C
